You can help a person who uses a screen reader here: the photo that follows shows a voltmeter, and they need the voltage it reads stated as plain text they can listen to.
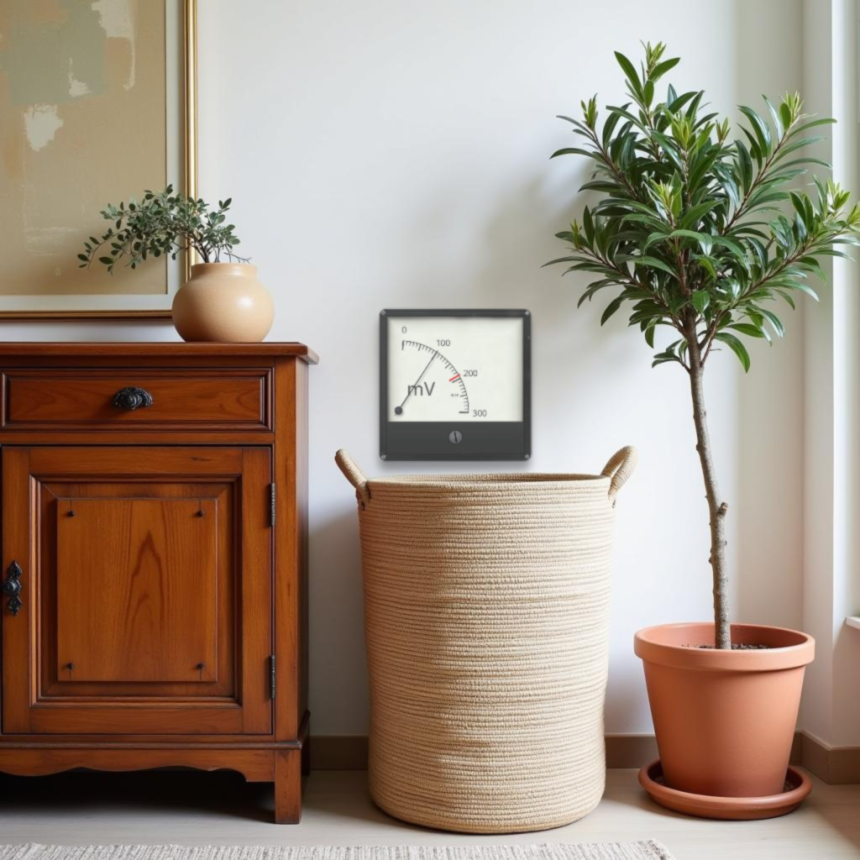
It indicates 100 mV
